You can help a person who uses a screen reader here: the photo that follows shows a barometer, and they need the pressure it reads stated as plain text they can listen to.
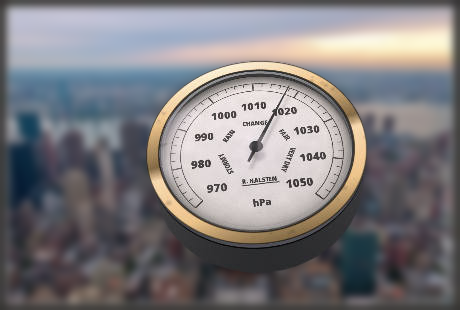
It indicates 1018 hPa
